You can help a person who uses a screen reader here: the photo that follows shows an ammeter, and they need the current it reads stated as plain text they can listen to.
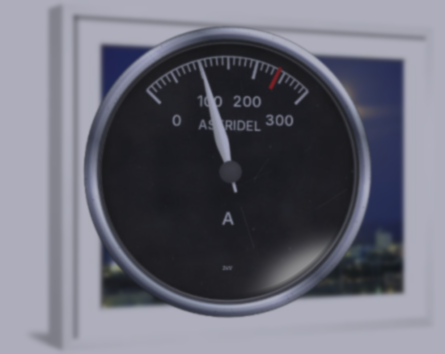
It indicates 100 A
